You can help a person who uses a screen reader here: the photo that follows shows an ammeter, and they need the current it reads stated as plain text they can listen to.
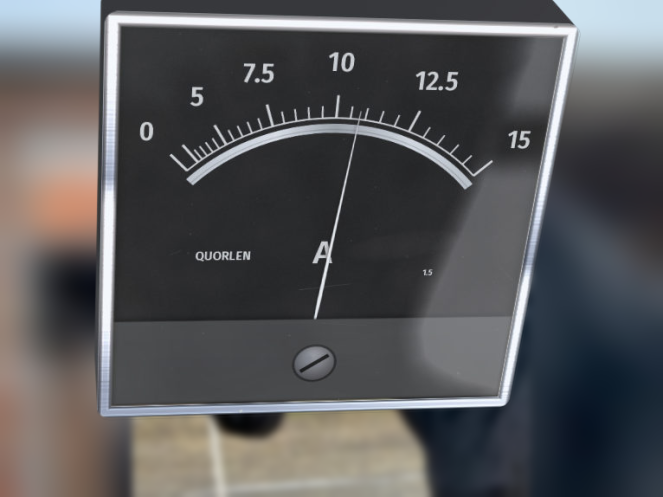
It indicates 10.75 A
